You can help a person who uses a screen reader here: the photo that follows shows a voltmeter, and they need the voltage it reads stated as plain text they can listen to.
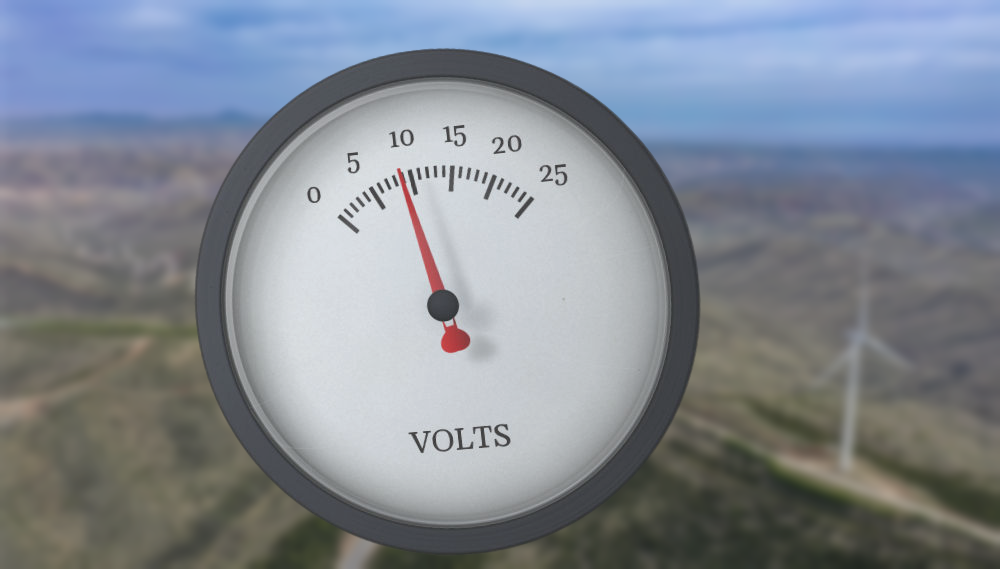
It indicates 9 V
